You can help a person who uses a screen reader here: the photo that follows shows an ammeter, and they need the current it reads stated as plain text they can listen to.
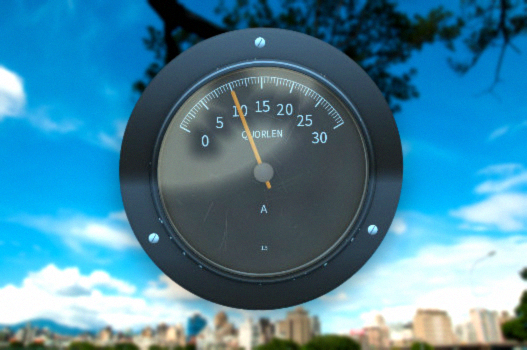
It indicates 10 A
